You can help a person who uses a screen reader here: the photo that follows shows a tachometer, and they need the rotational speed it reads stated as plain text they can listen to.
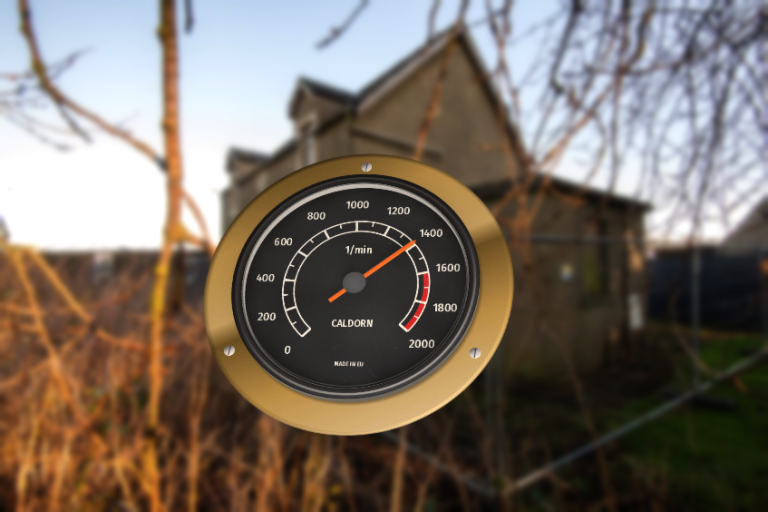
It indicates 1400 rpm
